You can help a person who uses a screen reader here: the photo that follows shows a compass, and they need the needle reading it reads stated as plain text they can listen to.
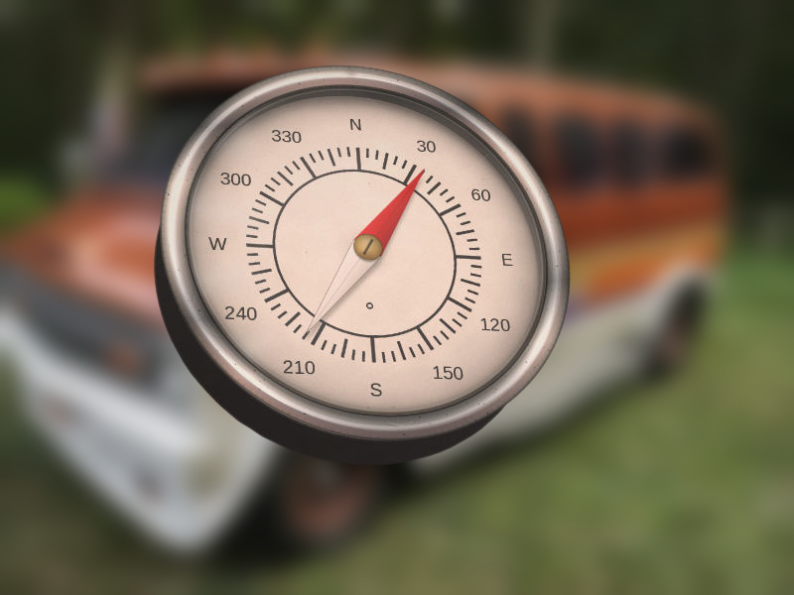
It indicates 35 °
